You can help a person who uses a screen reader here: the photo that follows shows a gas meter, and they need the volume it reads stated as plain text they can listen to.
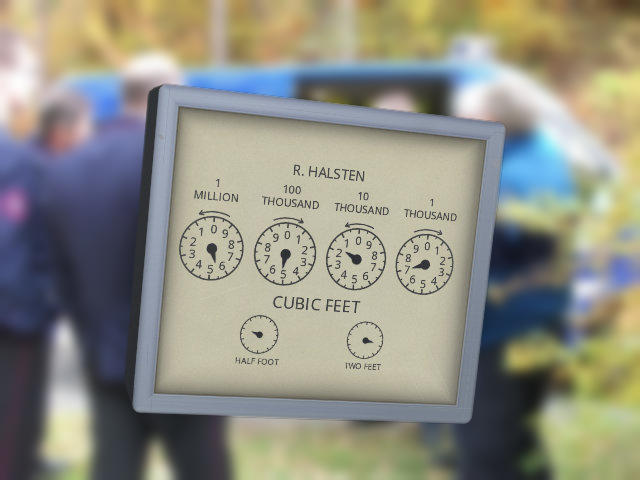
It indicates 551700 ft³
